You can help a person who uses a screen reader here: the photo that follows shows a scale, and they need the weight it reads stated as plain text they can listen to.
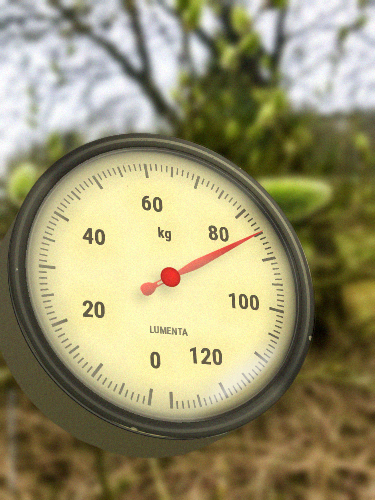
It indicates 85 kg
